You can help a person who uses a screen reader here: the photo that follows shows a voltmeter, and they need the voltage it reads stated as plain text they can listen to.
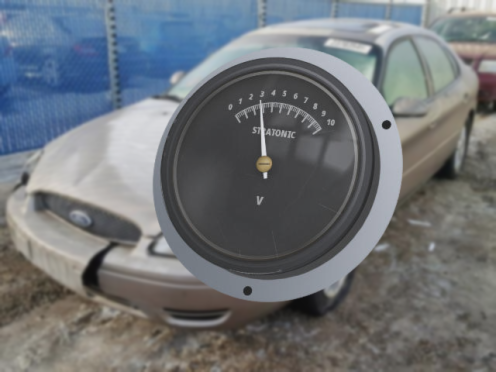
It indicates 3 V
